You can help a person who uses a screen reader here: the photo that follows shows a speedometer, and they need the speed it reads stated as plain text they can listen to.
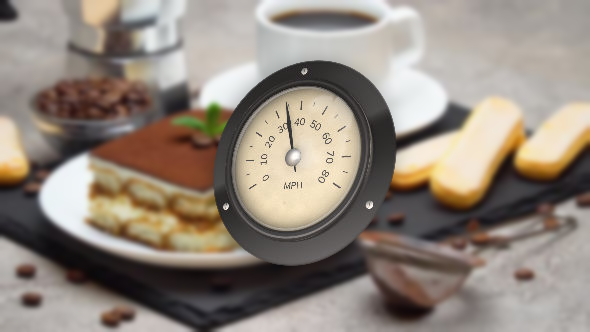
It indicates 35 mph
